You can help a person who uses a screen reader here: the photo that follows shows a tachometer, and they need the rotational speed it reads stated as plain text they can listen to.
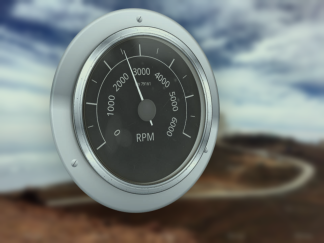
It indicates 2500 rpm
